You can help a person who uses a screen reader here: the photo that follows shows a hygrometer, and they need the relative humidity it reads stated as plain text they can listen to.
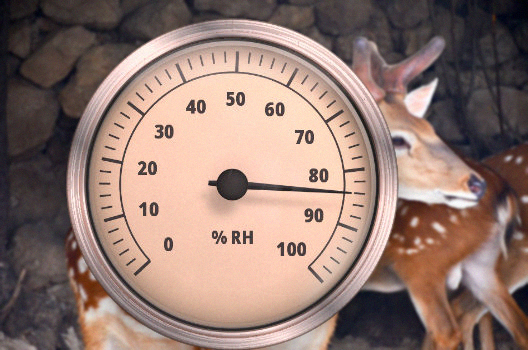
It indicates 84 %
